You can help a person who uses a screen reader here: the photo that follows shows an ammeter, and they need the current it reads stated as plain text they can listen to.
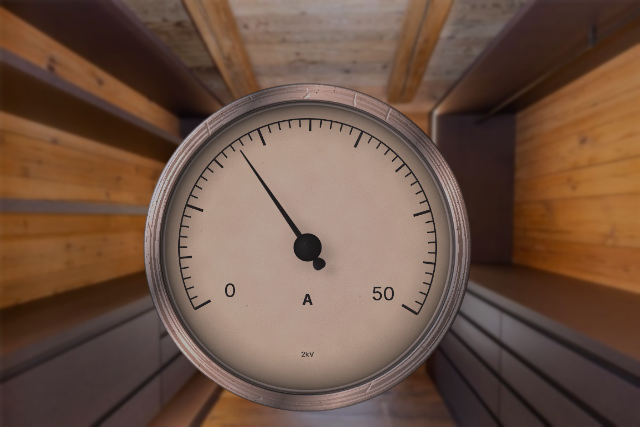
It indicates 17.5 A
